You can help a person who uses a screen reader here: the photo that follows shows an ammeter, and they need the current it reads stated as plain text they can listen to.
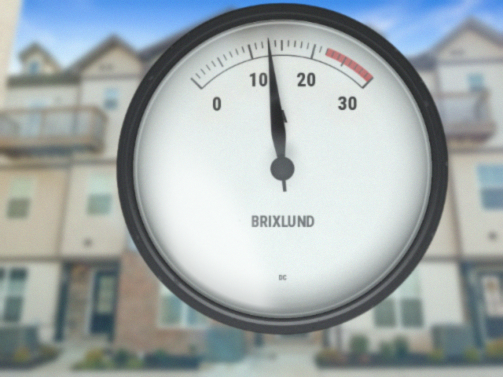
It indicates 13 A
